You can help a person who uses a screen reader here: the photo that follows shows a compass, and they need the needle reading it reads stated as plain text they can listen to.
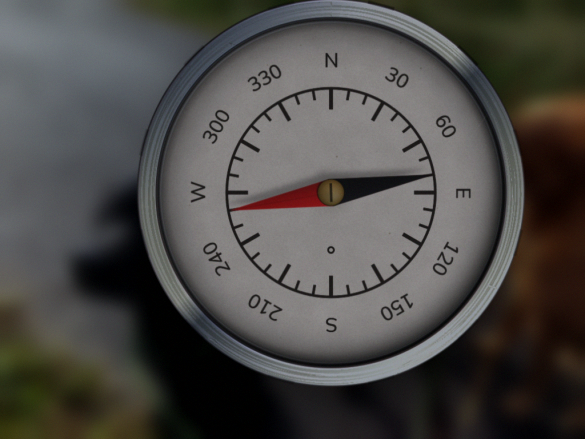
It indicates 260 °
